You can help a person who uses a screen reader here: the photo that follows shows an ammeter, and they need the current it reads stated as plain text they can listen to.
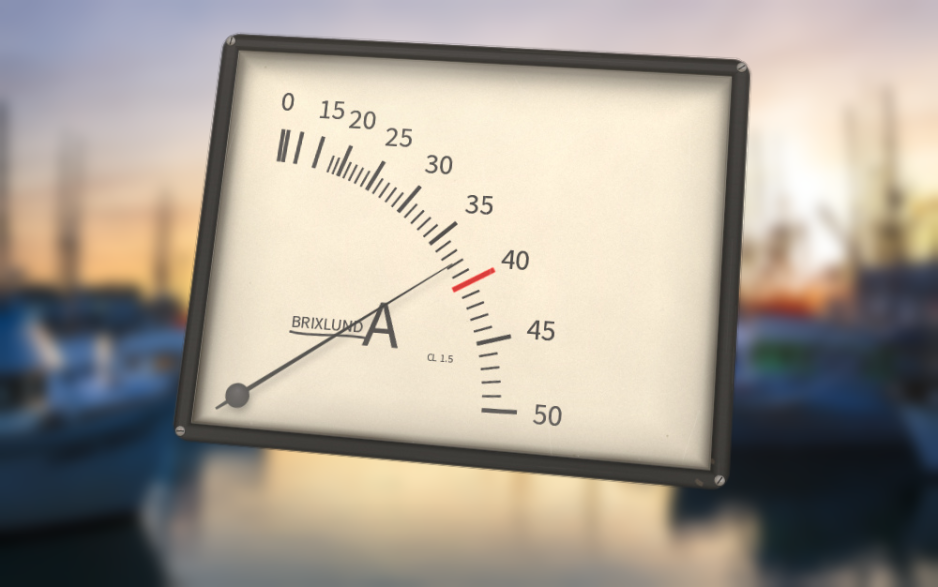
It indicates 38 A
